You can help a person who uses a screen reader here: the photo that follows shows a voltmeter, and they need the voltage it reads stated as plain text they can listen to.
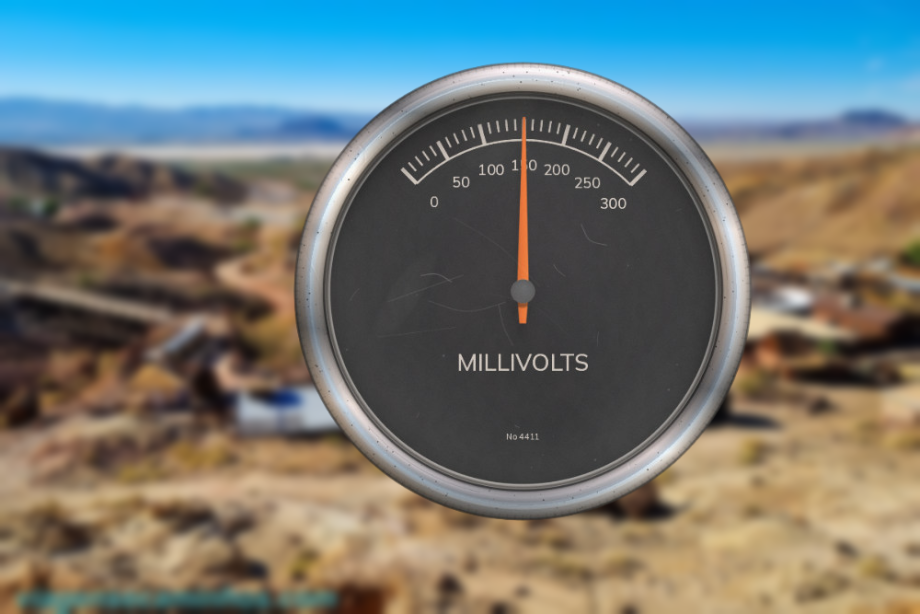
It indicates 150 mV
